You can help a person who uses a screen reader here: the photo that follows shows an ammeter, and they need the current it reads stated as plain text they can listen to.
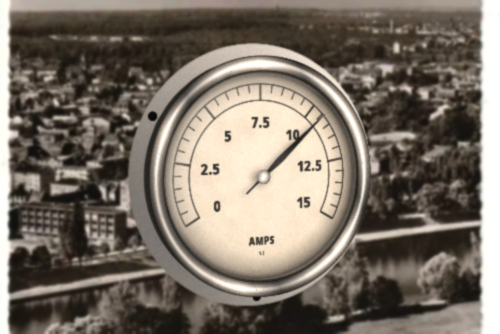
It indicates 10.5 A
